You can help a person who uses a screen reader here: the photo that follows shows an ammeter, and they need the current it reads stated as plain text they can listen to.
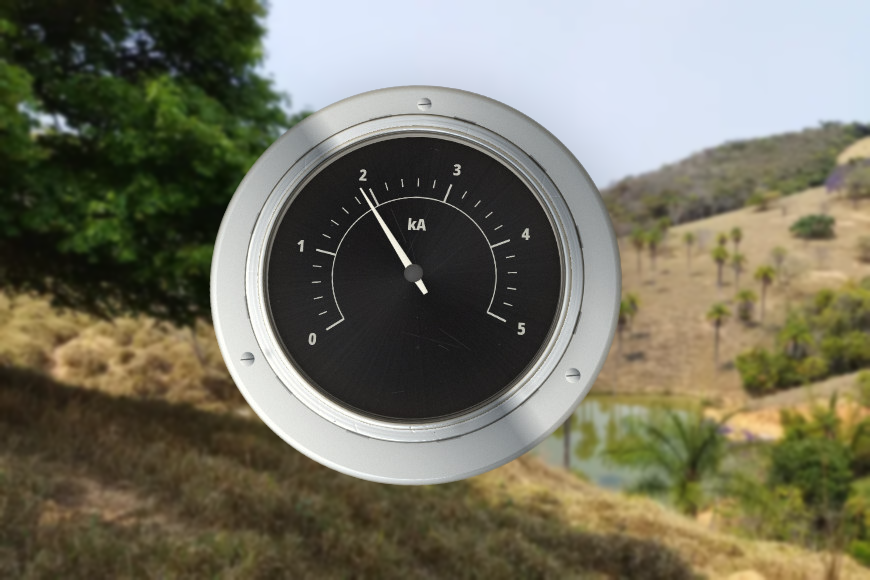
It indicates 1.9 kA
